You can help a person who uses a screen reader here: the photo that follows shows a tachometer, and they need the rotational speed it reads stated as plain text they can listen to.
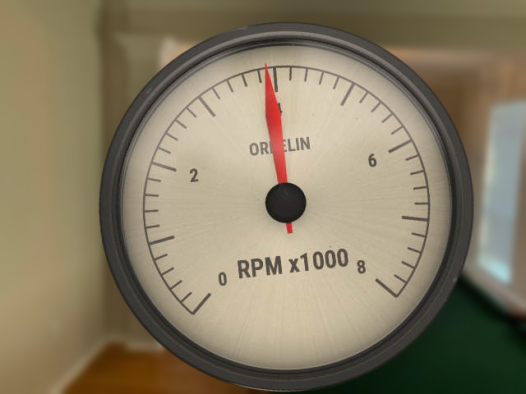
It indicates 3900 rpm
